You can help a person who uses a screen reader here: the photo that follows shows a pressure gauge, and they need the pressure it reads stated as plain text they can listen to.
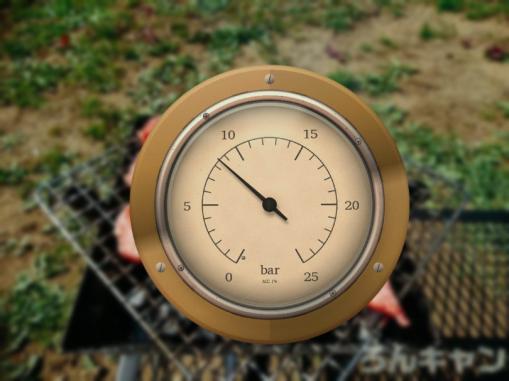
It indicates 8.5 bar
